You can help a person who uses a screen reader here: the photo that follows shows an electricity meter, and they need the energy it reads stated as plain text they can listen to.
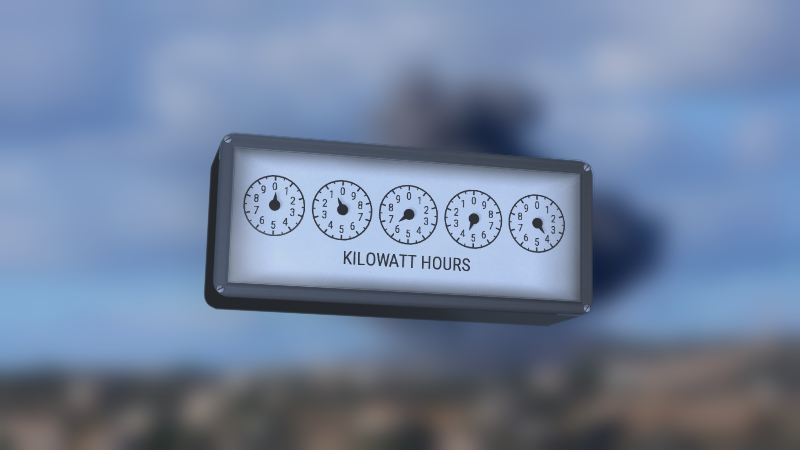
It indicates 644 kWh
